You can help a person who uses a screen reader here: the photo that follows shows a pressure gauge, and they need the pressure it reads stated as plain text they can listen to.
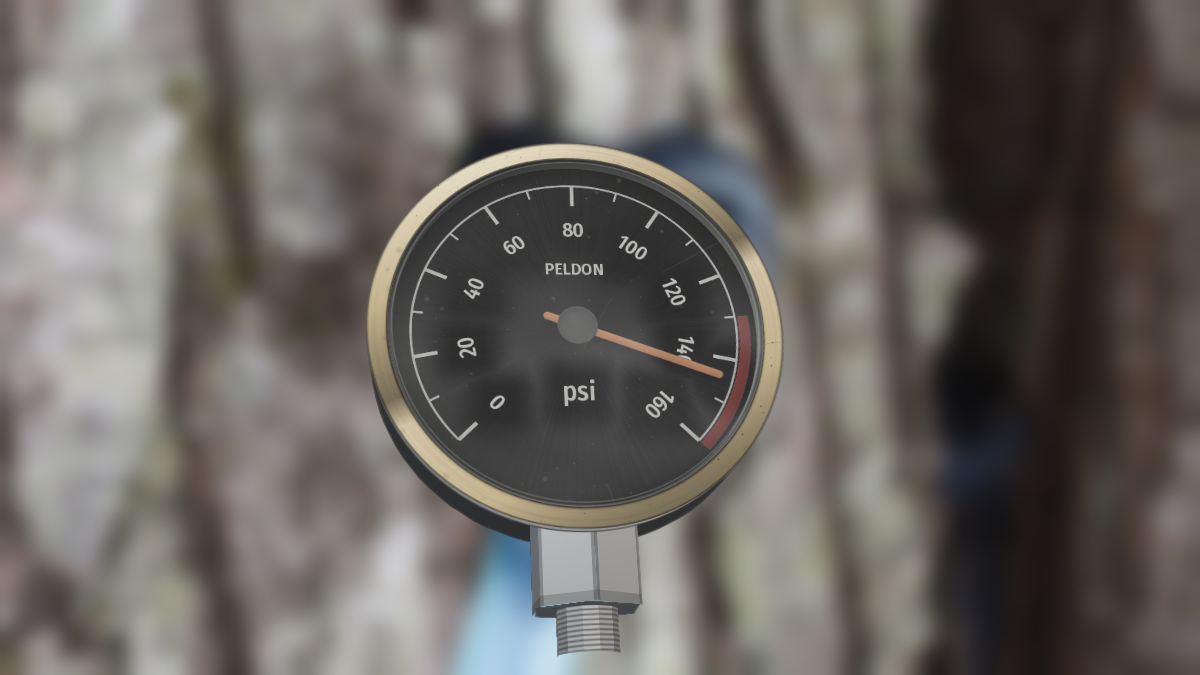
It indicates 145 psi
